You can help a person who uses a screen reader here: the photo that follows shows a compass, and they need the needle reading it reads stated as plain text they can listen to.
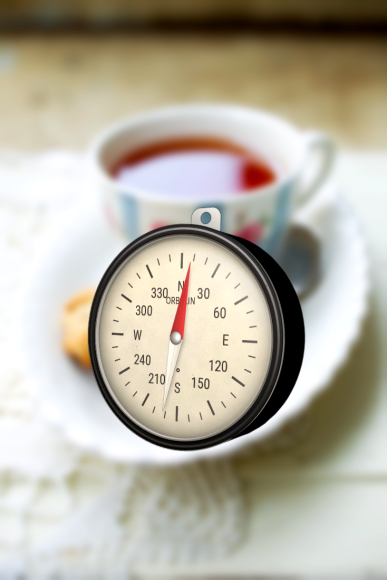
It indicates 10 °
